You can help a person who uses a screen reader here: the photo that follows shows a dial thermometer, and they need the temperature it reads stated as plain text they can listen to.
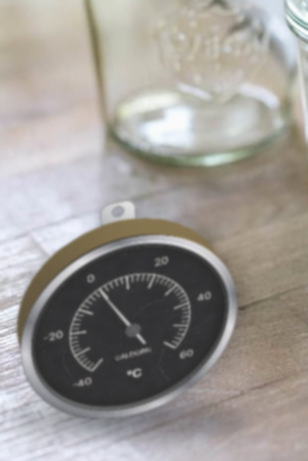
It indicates 0 °C
